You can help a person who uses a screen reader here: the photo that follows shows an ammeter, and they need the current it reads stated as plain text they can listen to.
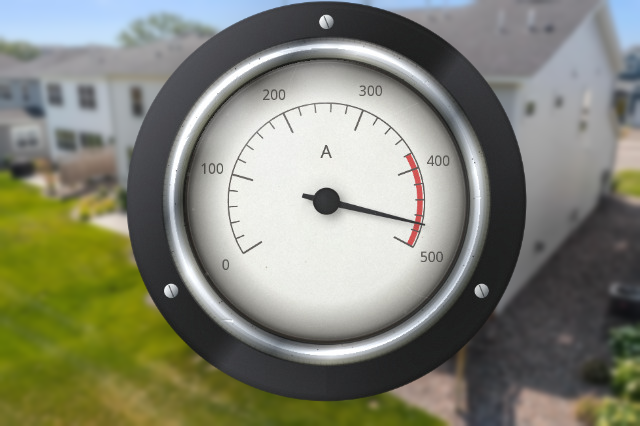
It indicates 470 A
